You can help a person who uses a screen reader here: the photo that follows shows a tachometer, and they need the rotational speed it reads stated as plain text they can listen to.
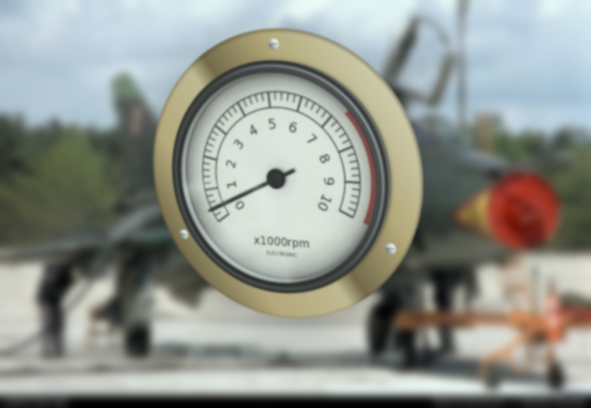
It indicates 400 rpm
